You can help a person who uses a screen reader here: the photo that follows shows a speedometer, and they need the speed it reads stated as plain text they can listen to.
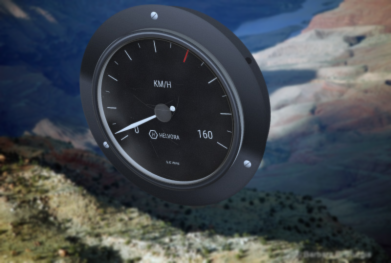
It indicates 5 km/h
